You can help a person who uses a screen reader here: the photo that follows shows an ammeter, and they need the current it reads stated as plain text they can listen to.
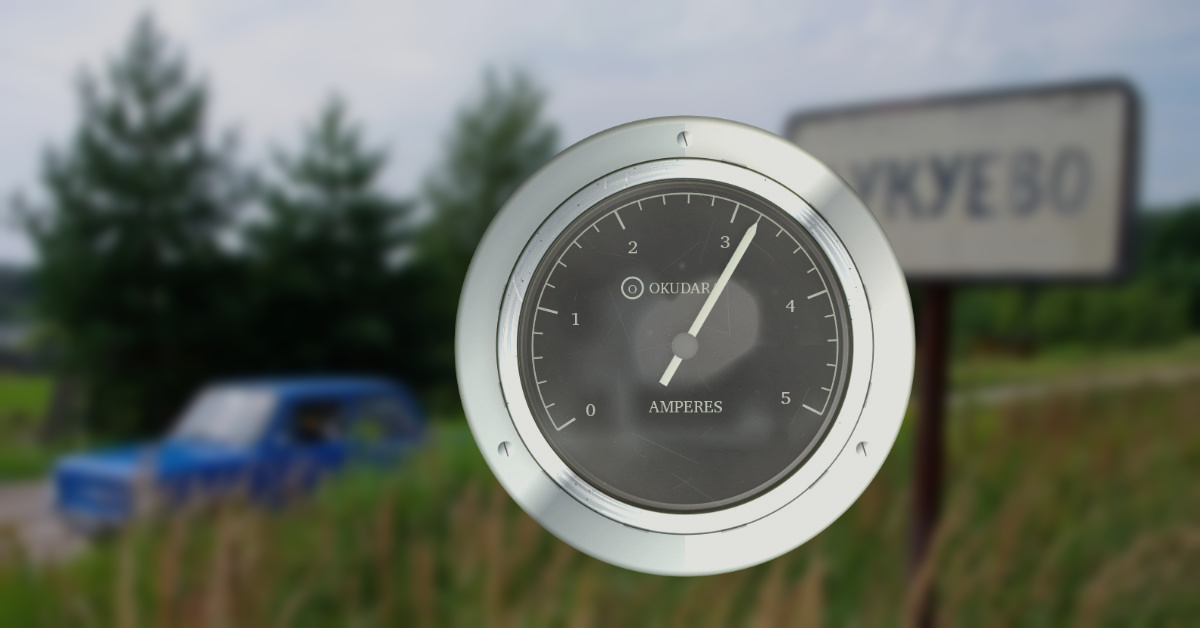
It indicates 3.2 A
